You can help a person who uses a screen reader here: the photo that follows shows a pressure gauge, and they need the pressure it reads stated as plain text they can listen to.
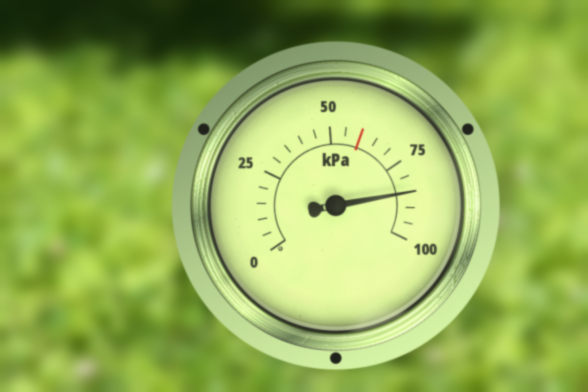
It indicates 85 kPa
